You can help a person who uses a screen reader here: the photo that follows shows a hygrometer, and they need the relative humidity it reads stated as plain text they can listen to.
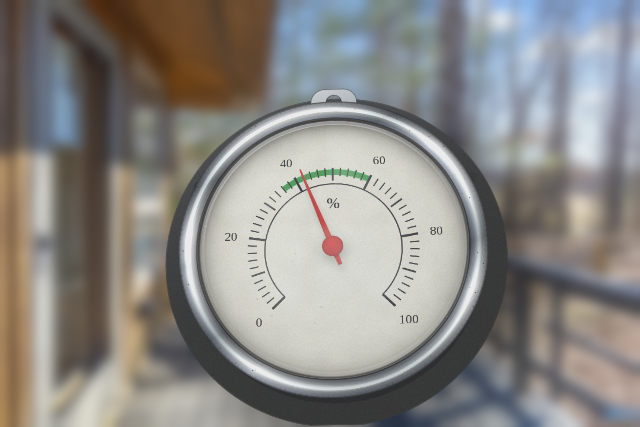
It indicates 42 %
